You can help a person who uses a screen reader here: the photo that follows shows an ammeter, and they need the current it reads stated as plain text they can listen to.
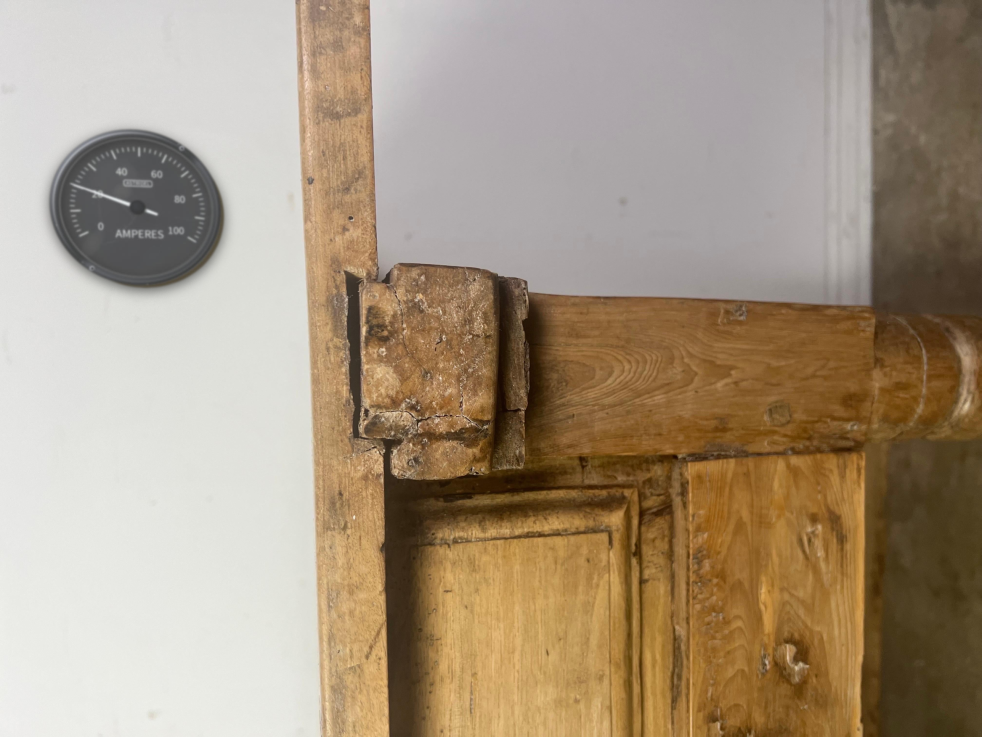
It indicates 20 A
